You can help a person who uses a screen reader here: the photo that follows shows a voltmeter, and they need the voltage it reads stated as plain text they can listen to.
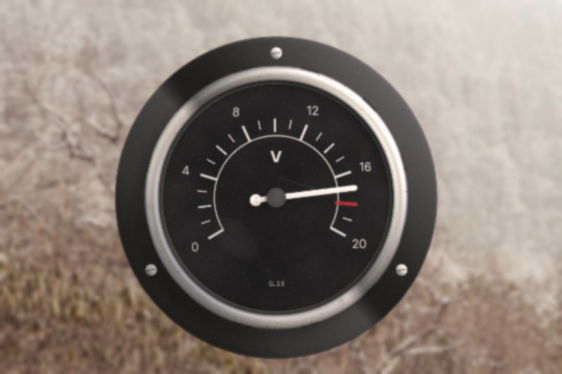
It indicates 17 V
